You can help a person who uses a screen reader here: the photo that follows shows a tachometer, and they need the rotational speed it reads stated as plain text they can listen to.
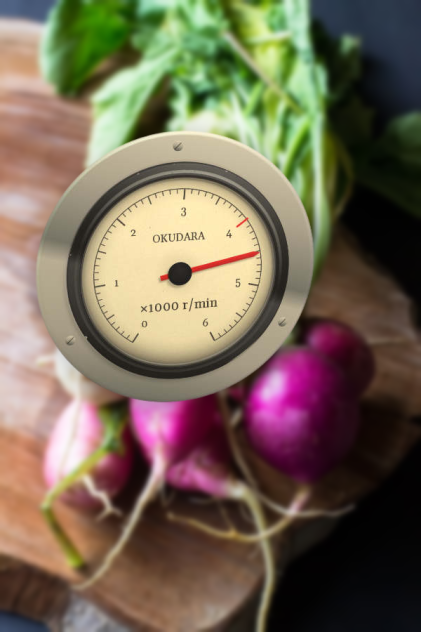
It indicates 4500 rpm
